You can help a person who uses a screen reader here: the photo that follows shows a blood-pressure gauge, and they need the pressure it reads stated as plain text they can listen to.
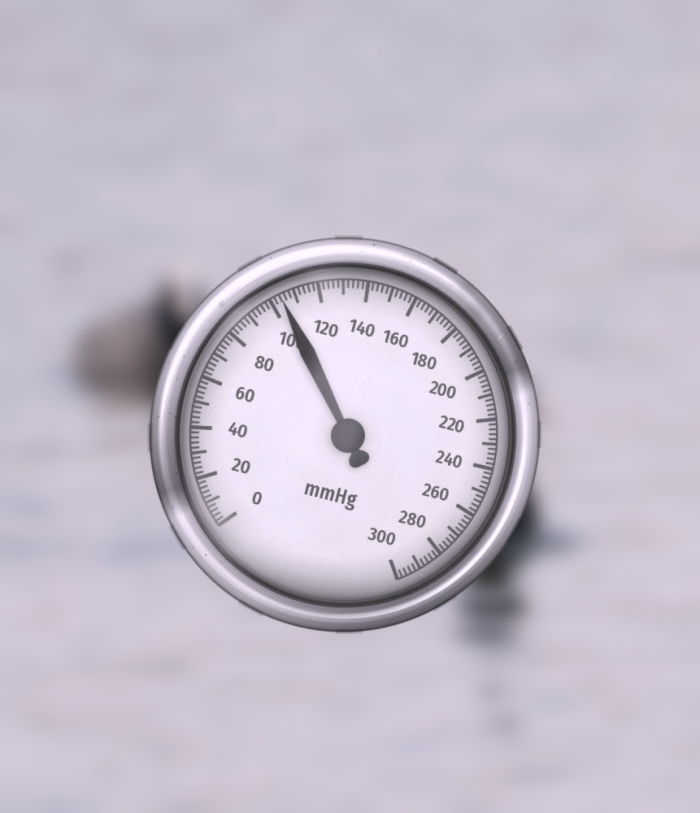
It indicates 104 mmHg
